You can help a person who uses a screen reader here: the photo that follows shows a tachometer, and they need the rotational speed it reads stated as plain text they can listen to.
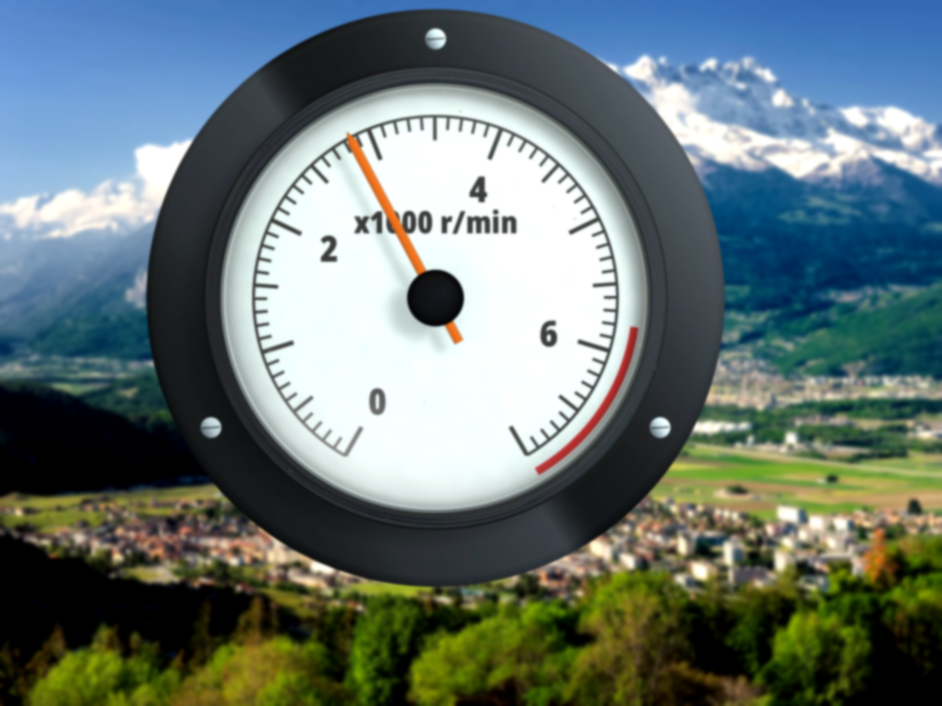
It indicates 2850 rpm
